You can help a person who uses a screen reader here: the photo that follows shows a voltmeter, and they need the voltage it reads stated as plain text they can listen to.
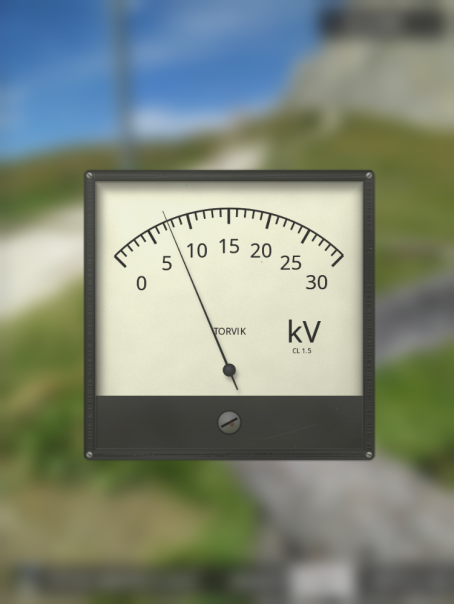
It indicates 7.5 kV
